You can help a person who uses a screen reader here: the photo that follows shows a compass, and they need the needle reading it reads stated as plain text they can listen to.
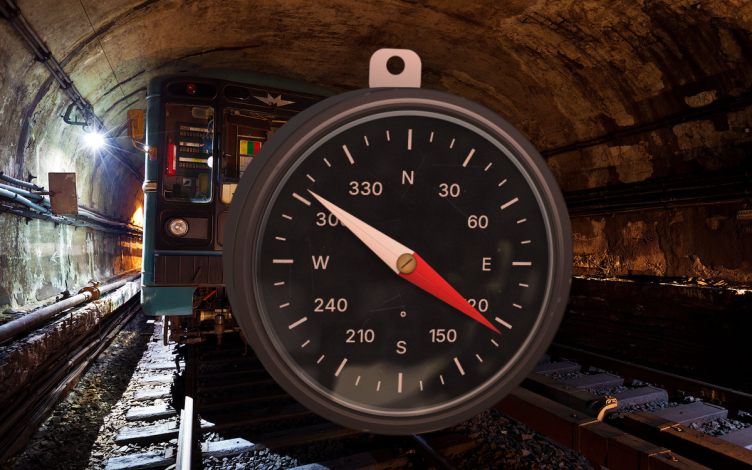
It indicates 125 °
